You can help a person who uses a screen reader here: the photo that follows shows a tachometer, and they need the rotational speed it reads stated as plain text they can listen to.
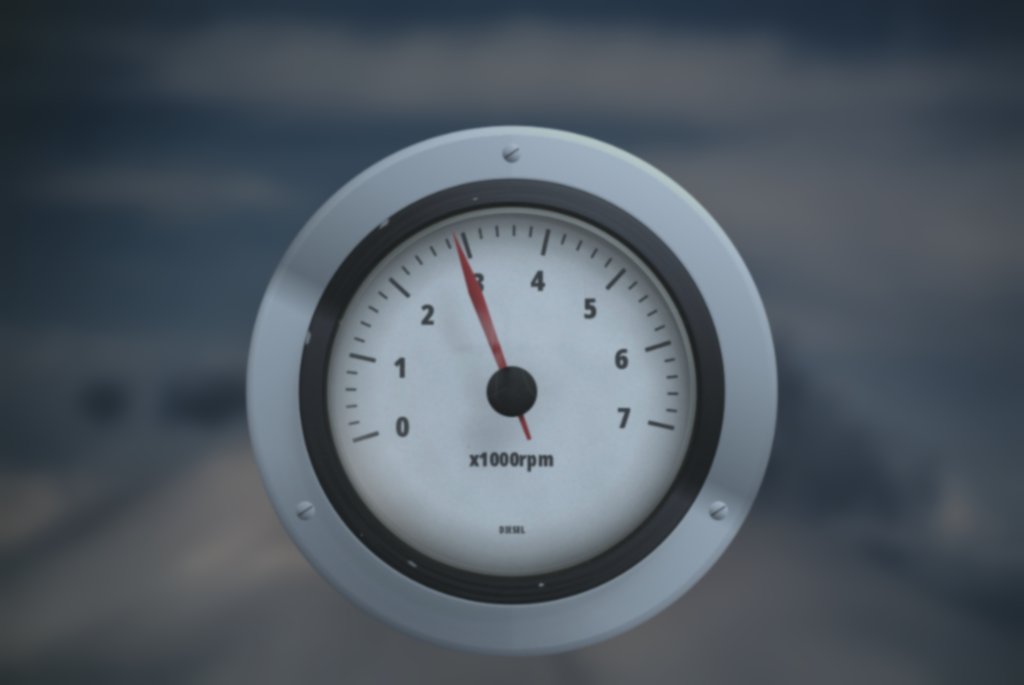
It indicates 2900 rpm
